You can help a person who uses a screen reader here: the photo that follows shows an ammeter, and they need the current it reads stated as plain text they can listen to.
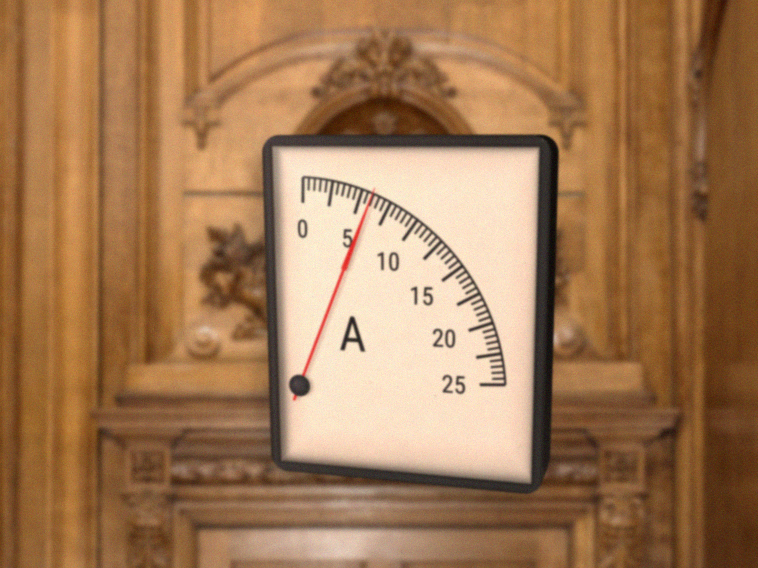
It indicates 6 A
